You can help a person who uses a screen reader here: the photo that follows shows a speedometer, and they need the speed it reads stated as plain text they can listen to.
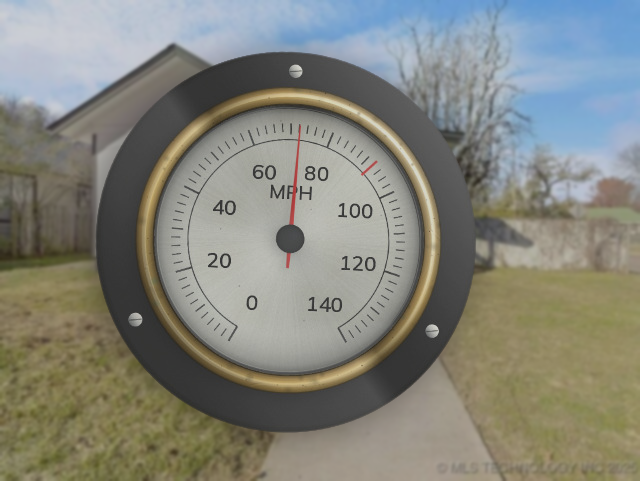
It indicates 72 mph
